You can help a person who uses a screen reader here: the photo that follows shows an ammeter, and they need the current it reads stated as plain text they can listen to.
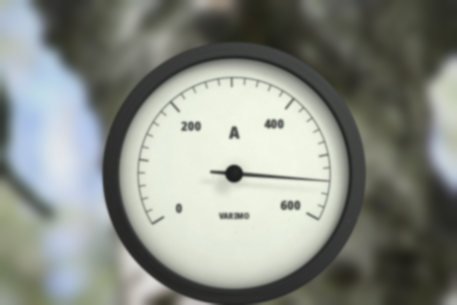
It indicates 540 A
